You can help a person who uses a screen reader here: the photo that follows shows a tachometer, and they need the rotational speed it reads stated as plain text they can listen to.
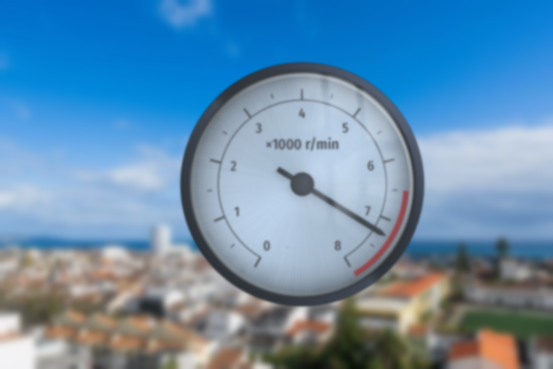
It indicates 7250 rpm
